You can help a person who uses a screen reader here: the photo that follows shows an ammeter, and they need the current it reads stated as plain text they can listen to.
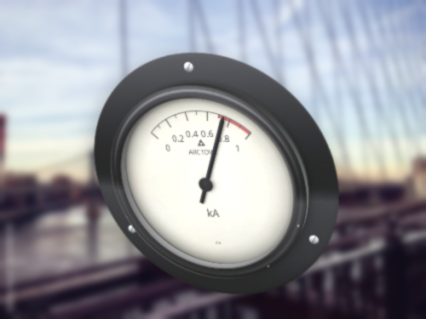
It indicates 0.75 kA
